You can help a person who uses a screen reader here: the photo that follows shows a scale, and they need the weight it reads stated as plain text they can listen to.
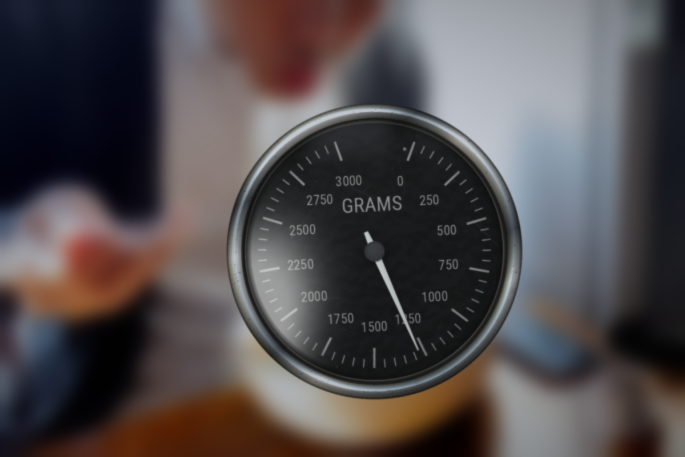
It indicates 1275 g
